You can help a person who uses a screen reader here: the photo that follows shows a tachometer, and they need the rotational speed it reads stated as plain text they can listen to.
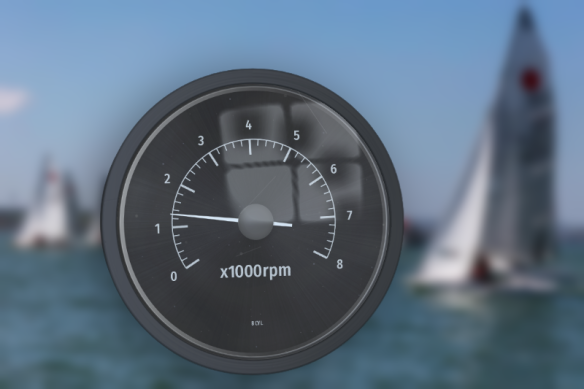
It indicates 1300 rpm
